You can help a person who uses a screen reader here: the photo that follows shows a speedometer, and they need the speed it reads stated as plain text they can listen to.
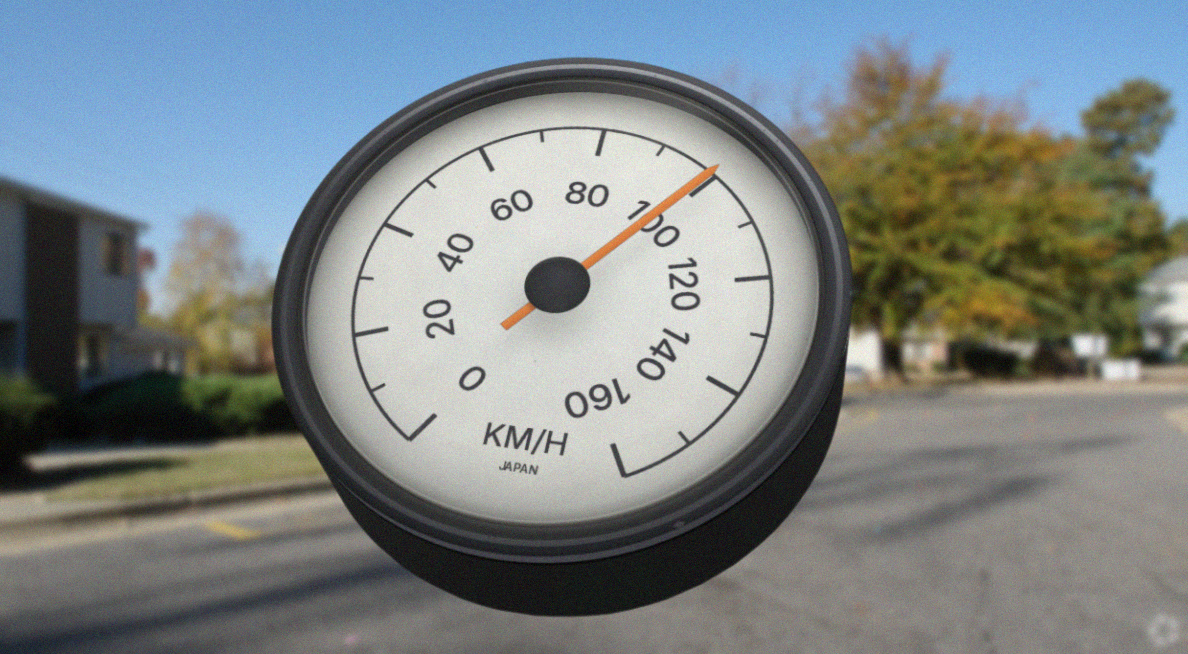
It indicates 100 km/h
